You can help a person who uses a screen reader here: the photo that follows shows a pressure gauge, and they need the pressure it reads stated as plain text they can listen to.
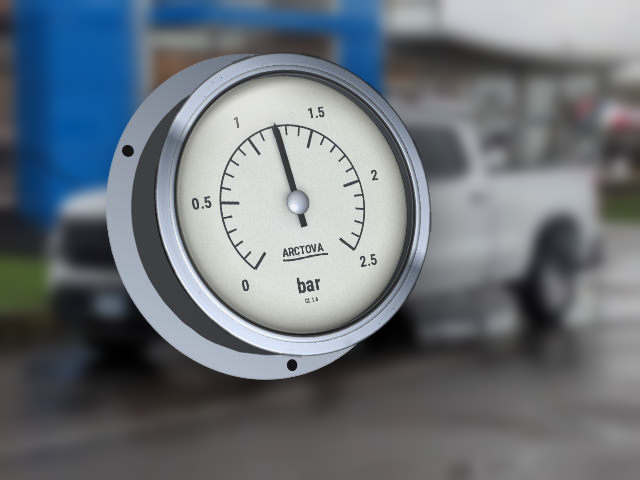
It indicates 1.2 bar
